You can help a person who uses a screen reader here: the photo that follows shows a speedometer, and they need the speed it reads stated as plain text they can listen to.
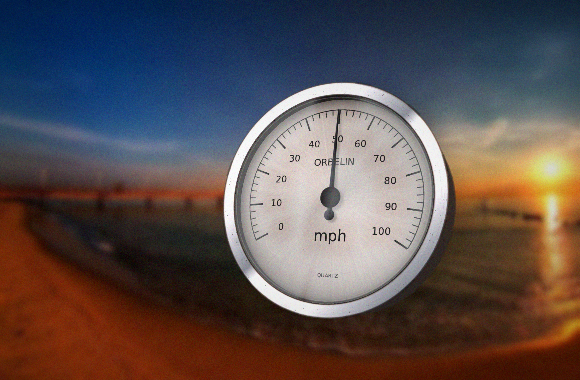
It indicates 50 mph
